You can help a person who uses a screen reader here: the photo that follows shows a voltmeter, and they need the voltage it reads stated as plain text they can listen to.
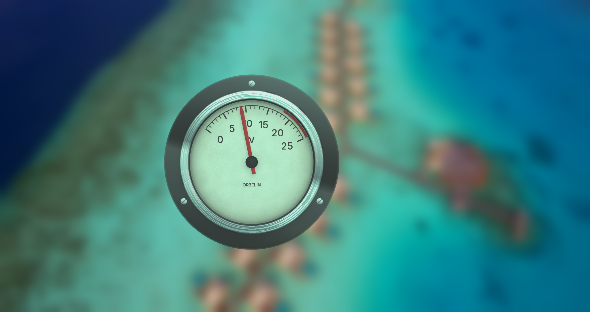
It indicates 9 V
